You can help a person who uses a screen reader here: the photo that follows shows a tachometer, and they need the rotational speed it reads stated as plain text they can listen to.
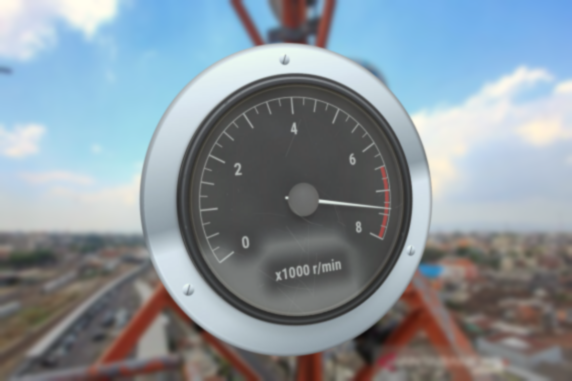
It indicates 7375 rpm
